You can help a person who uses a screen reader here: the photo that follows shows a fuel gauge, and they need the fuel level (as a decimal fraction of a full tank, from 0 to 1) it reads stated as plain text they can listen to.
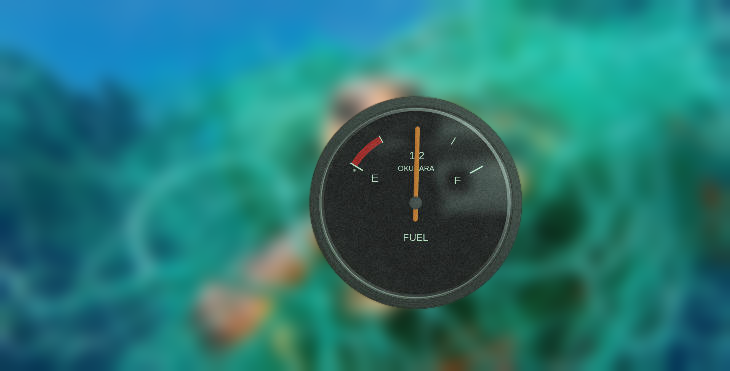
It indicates 0.5
